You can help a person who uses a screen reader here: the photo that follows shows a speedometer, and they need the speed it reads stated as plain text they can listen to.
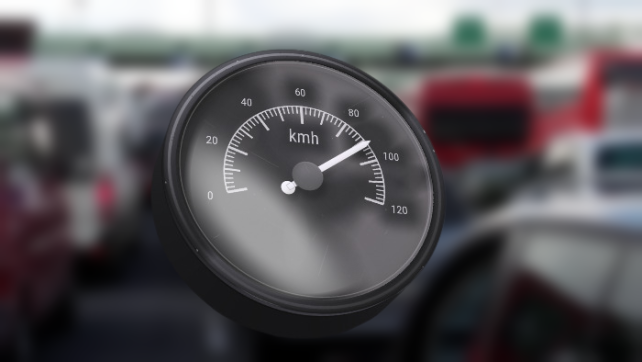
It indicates 92 km/h
